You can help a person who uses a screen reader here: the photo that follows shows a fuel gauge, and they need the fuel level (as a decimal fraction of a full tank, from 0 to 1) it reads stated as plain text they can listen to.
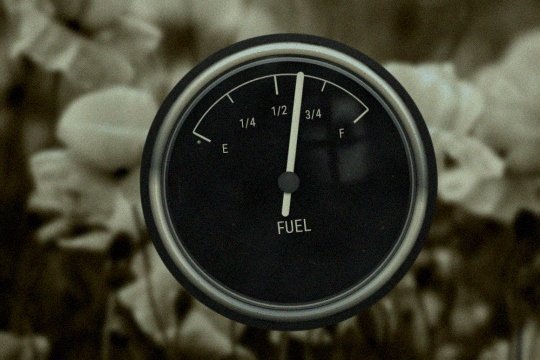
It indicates 0.625
